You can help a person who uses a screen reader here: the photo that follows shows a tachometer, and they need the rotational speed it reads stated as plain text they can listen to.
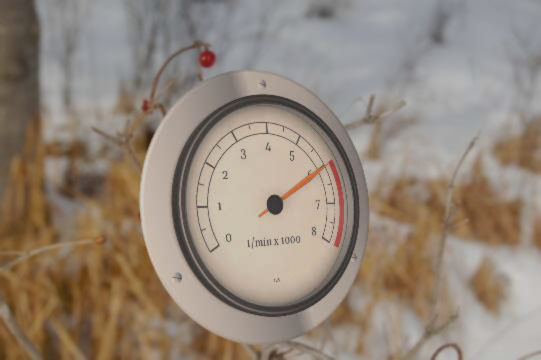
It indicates 6000 rpm
